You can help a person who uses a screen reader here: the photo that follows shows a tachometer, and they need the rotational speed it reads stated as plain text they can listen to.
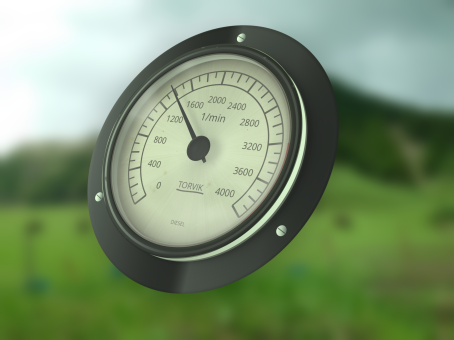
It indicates 1400 rpm
